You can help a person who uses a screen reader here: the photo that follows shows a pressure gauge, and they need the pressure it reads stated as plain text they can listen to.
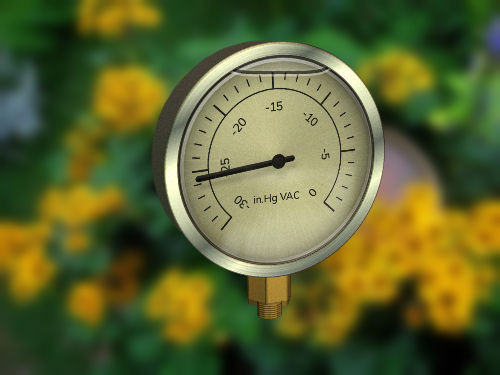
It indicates -25.5 inHg
